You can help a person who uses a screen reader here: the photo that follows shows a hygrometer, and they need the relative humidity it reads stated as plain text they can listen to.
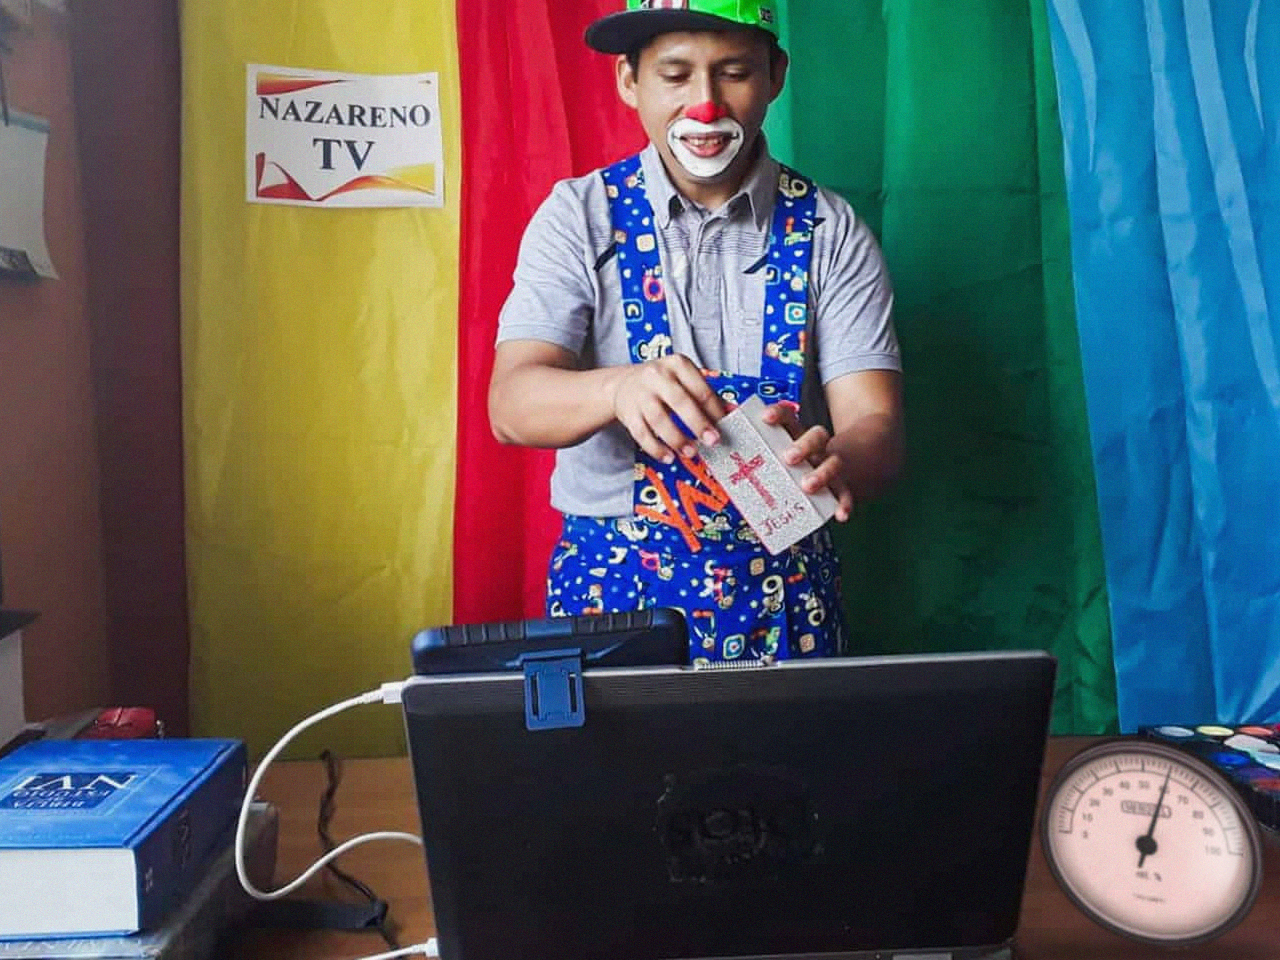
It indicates 60 %
